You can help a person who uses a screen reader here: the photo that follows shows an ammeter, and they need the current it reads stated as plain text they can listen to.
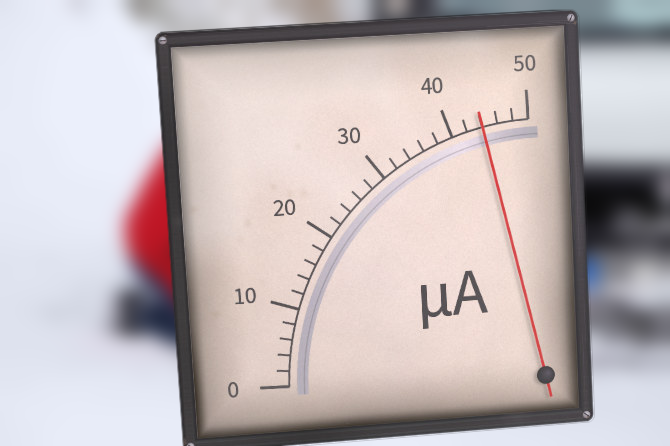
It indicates 44 µA
